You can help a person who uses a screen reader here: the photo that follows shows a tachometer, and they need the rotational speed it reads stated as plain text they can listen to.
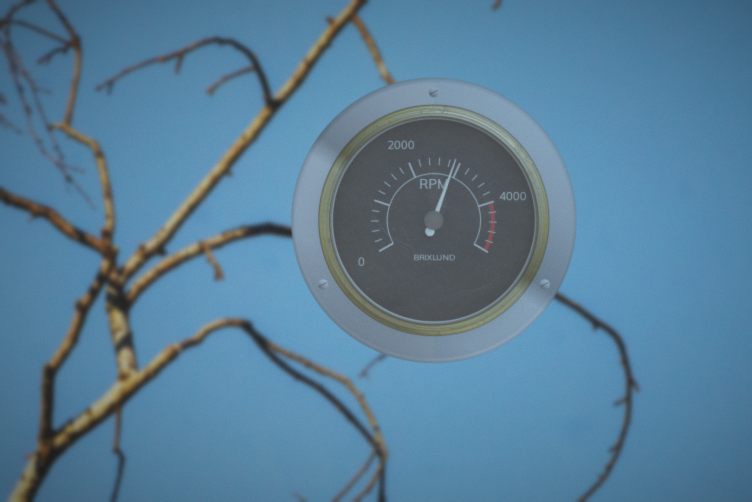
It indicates 2900 rpm
